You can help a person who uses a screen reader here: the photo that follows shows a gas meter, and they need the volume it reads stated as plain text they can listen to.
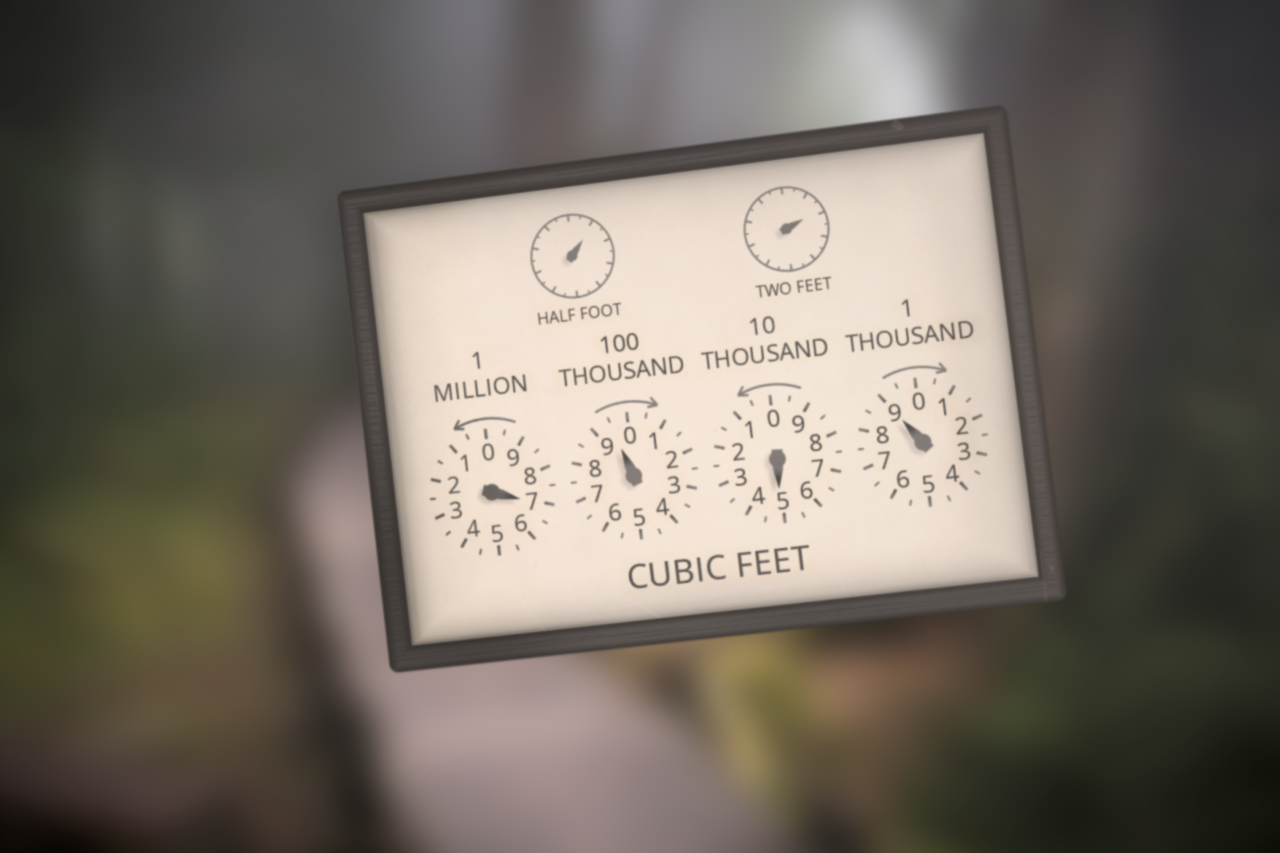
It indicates 694900 ft³
